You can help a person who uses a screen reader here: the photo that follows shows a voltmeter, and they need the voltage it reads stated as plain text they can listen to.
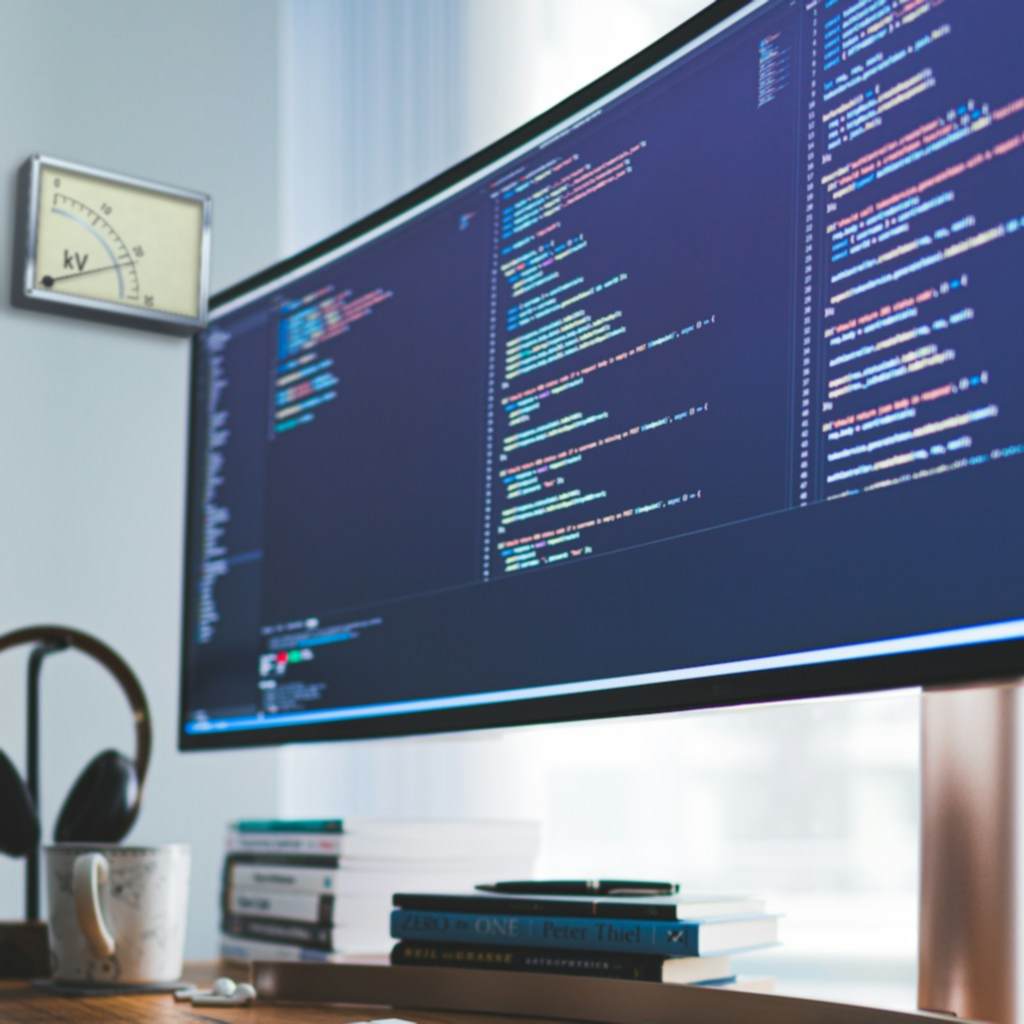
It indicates 22 kV
